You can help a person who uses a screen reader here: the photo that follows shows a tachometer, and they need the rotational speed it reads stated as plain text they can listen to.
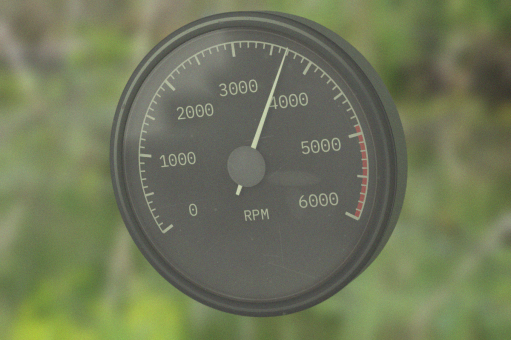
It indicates 3700 rpm
